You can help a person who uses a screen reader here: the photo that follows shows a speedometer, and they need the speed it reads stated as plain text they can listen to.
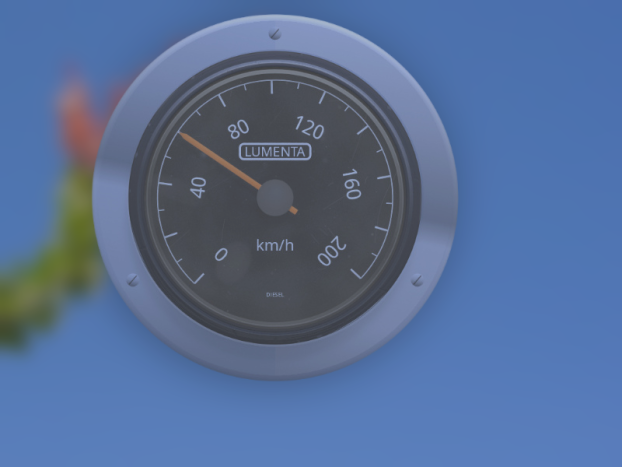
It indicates 60 km/h
